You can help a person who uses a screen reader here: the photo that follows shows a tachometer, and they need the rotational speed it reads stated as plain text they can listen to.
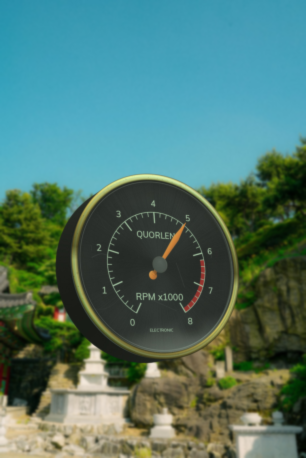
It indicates 5000 rpm
